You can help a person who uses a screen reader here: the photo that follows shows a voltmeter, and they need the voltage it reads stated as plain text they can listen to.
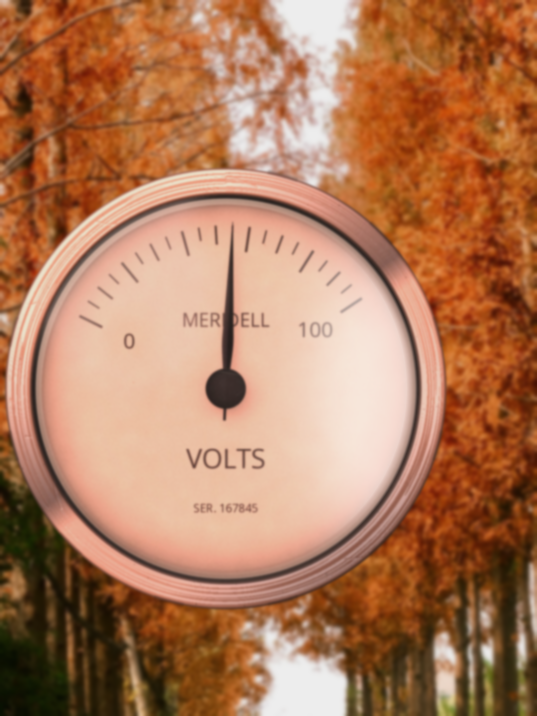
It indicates 55 V
